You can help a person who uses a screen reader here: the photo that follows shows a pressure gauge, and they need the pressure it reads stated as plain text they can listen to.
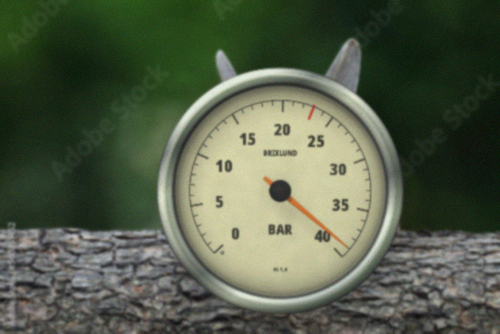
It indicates 39 bar
